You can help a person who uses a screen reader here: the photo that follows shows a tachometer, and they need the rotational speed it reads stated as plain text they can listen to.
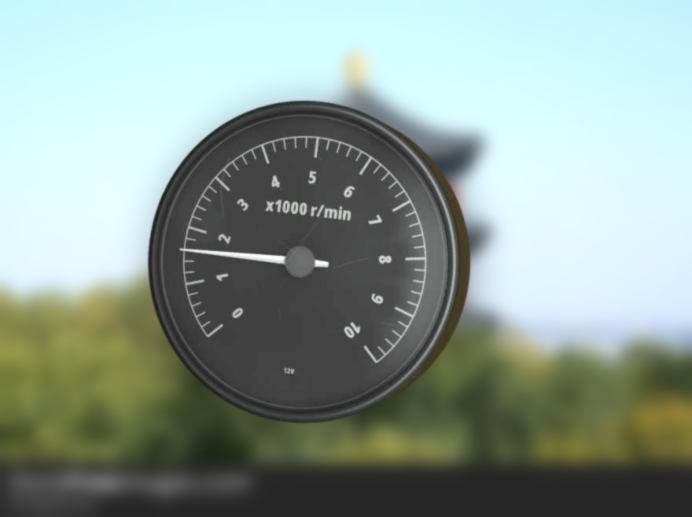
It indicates 1600 rpm
